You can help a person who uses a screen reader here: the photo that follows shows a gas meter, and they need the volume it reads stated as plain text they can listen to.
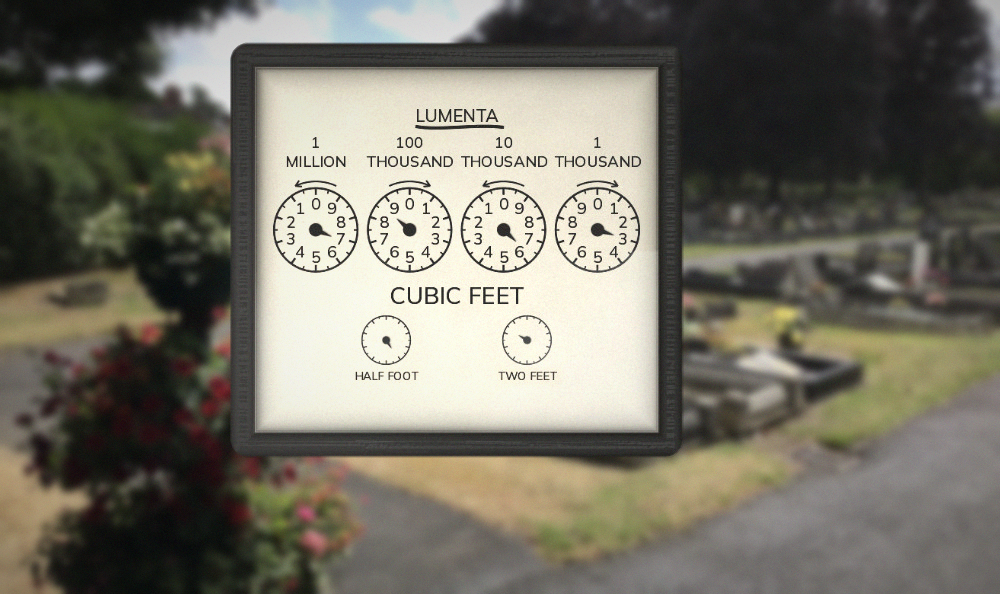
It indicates 686300 ft³
